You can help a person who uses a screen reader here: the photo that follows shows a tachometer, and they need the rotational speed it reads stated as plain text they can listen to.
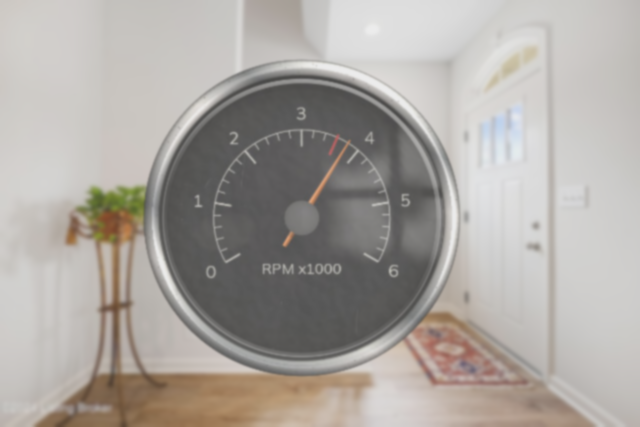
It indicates 3800 rpm
